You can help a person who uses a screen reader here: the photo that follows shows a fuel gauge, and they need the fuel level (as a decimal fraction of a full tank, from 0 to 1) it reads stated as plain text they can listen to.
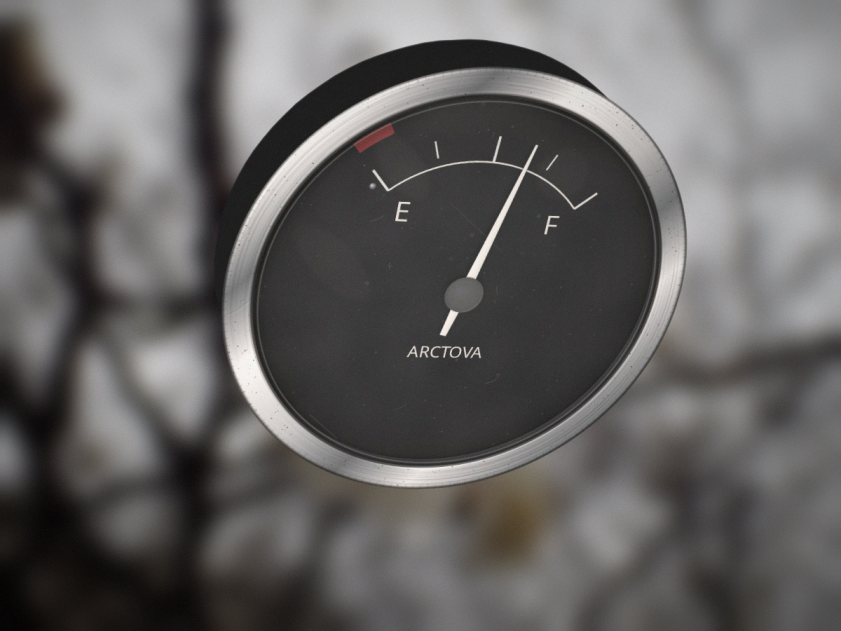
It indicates 0.625
